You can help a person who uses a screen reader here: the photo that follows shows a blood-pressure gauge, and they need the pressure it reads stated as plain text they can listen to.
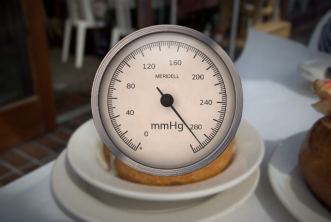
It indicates 290 mmHg
